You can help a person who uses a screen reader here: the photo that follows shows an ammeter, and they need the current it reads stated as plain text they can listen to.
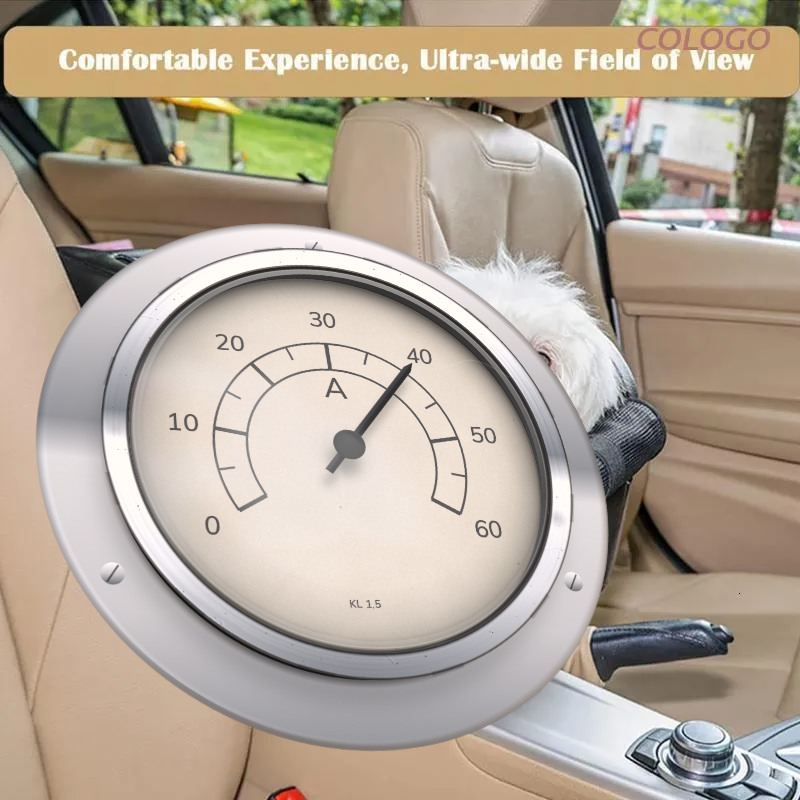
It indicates 40 A
